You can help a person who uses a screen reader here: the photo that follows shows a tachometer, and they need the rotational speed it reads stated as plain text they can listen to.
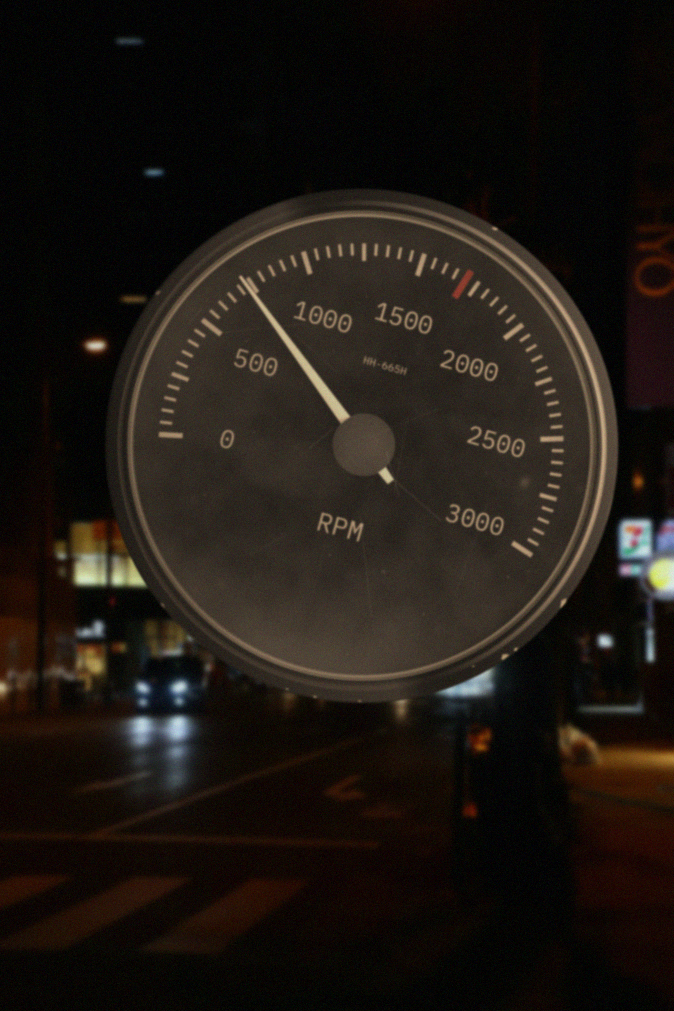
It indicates 725 rpm
